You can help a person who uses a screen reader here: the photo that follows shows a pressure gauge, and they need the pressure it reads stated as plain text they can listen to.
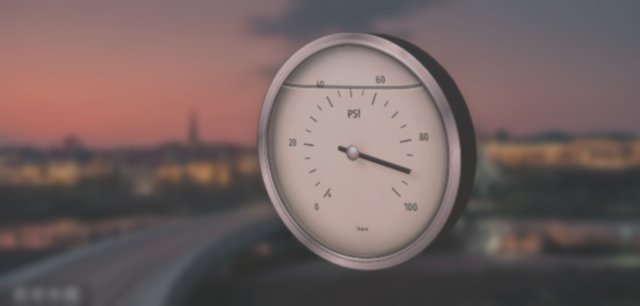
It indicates 90 psi
